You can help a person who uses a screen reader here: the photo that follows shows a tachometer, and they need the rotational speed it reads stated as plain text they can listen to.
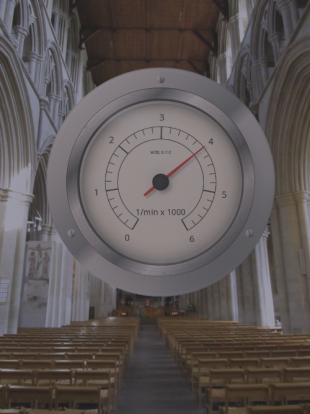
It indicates 4000 rpm
